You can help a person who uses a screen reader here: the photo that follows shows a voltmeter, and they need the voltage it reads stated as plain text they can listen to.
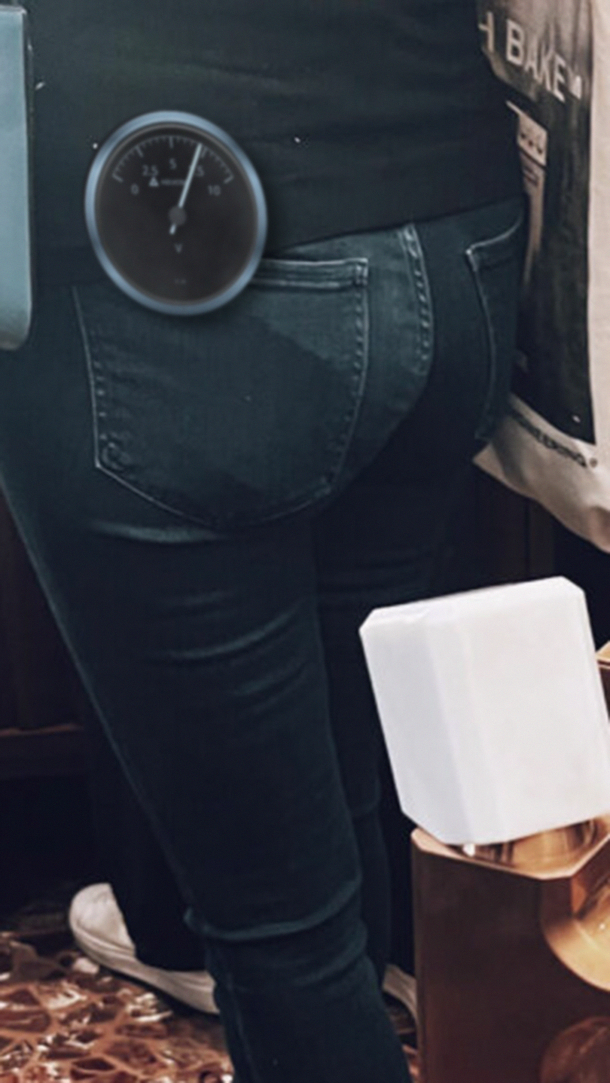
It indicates 7 V
